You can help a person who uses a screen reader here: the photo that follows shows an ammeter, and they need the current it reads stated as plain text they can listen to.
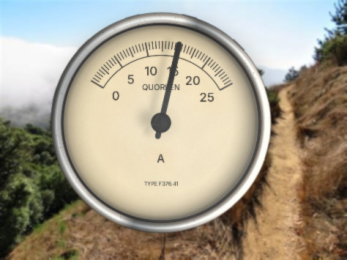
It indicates 15 A
